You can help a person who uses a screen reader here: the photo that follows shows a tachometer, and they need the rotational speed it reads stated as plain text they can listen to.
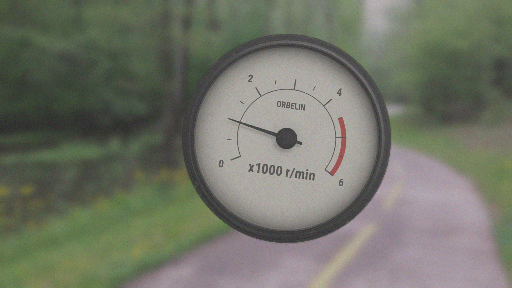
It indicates 1000 rpm
